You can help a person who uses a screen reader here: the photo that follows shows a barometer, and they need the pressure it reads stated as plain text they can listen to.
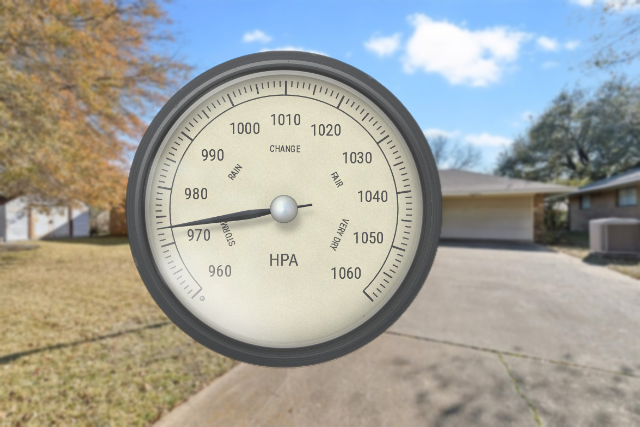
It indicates 973 hPa
